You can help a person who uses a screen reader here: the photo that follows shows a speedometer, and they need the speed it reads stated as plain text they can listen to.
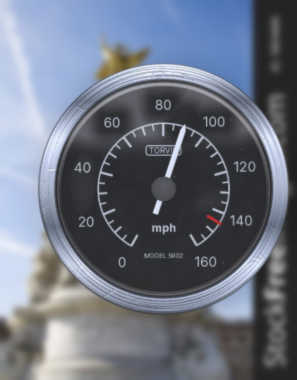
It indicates 90 mph
